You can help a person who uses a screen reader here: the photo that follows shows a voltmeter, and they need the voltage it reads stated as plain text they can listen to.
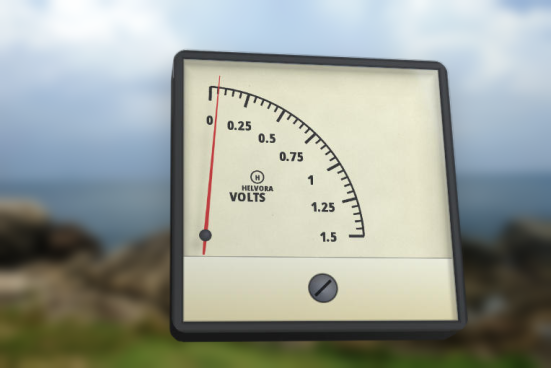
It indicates 0.05 V
